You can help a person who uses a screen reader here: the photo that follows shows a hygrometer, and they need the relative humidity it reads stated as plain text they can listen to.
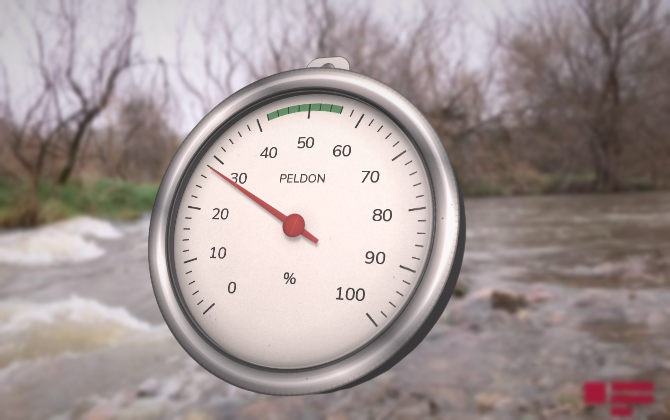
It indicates 28 %
